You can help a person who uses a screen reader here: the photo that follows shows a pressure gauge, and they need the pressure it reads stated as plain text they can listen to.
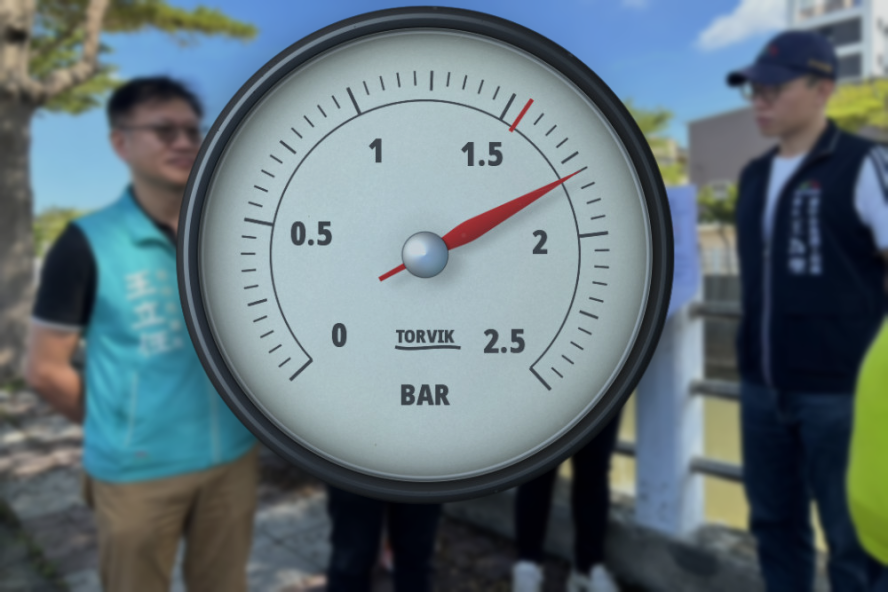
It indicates 1.8 bar
